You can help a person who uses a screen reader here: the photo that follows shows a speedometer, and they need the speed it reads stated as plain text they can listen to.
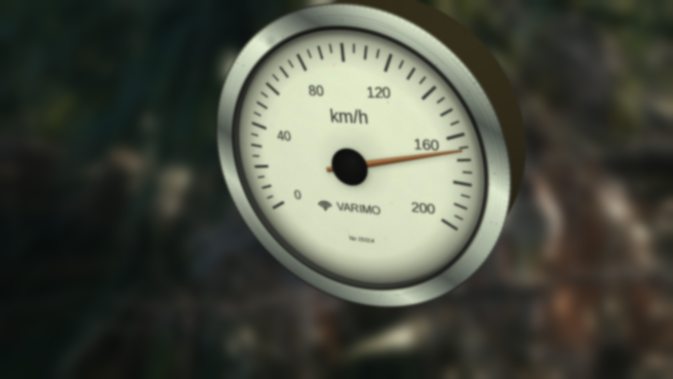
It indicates 165 km/h
